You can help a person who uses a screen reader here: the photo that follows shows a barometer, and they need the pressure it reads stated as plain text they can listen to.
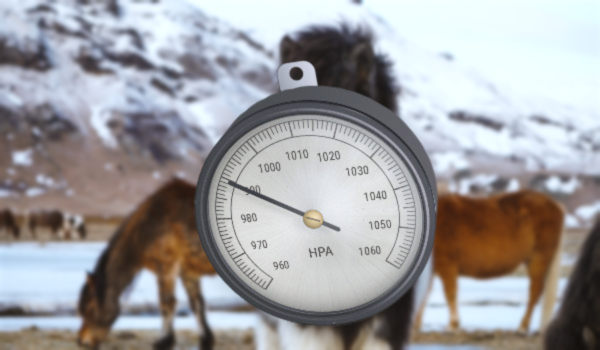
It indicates 990 hPa
